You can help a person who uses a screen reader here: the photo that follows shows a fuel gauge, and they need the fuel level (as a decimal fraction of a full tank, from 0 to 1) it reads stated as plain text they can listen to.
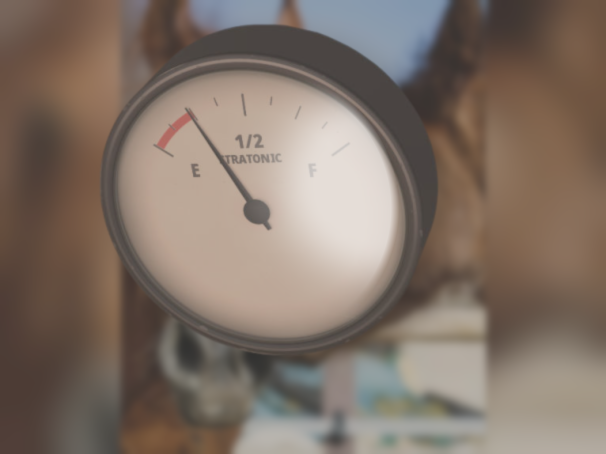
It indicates 0.25
